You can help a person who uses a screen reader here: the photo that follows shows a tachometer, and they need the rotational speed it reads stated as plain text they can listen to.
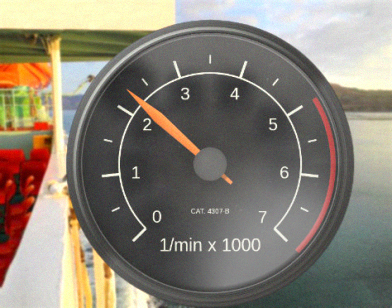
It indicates 2250 rpm
